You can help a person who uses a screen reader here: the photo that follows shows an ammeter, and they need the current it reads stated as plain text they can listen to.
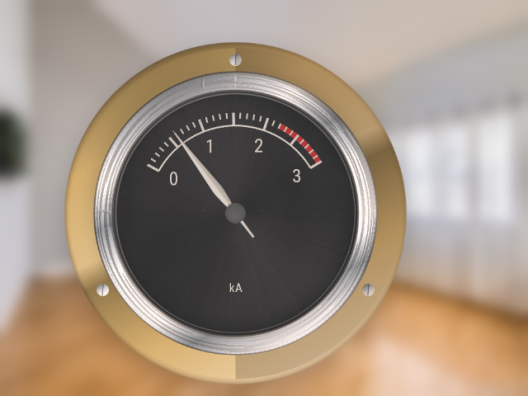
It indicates 0.6 kA
